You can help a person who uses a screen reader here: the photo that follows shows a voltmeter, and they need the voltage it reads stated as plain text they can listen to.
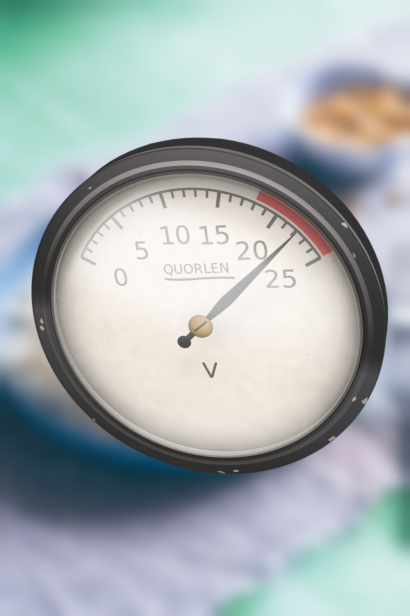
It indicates 22 V
